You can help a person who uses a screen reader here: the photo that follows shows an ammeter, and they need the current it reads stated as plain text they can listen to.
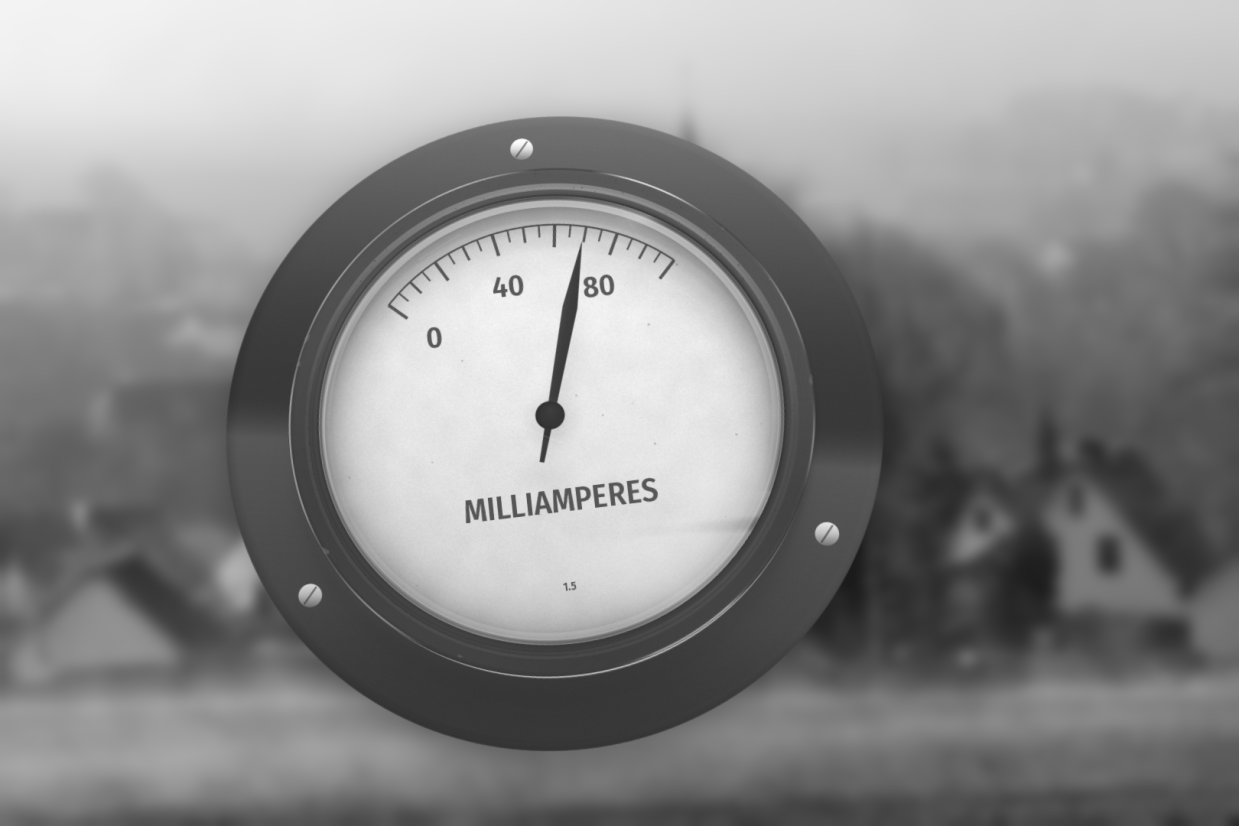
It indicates 70 mA
